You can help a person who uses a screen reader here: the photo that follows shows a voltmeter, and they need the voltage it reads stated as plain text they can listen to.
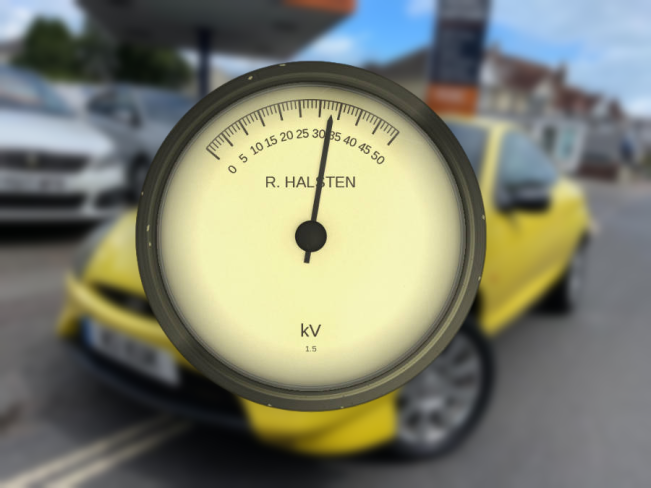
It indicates 33 kV
